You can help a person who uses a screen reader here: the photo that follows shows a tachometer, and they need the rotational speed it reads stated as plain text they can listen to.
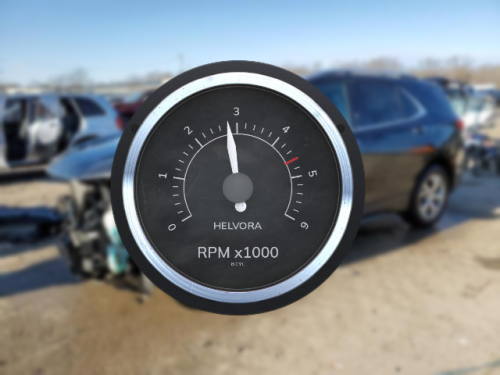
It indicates 2800 rpm
